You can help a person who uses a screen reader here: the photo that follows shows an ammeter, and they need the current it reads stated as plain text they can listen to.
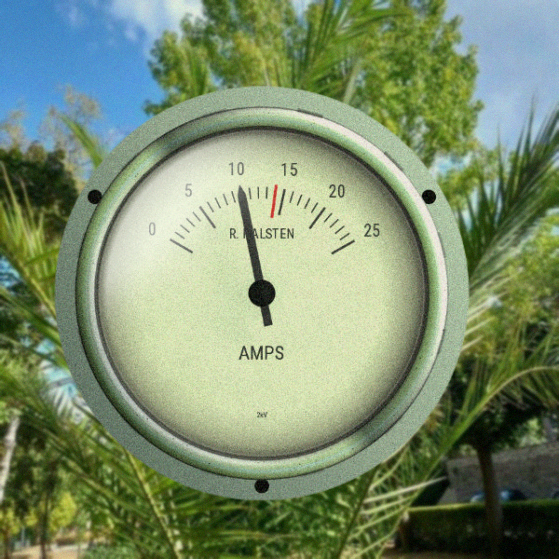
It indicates 10 A
